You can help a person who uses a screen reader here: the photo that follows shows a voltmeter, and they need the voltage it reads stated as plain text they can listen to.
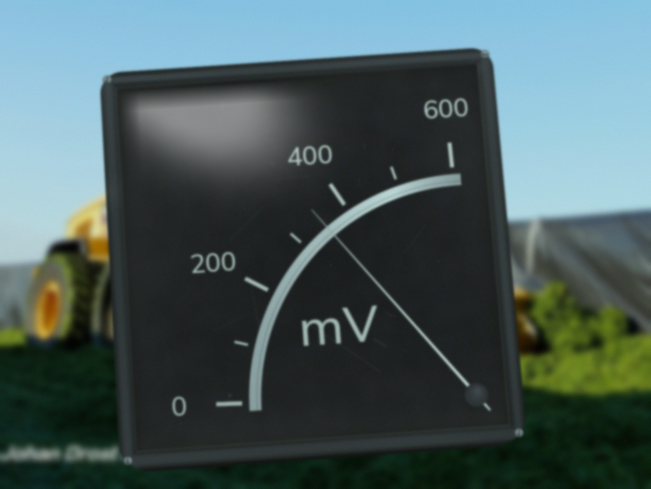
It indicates 350 mV
